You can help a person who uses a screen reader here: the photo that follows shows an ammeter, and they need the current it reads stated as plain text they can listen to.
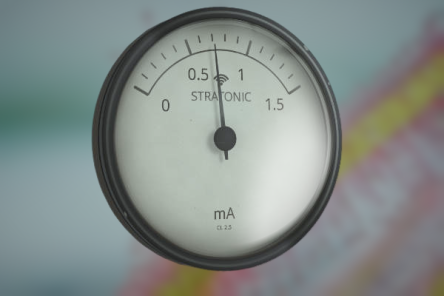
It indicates 0.7 mA
